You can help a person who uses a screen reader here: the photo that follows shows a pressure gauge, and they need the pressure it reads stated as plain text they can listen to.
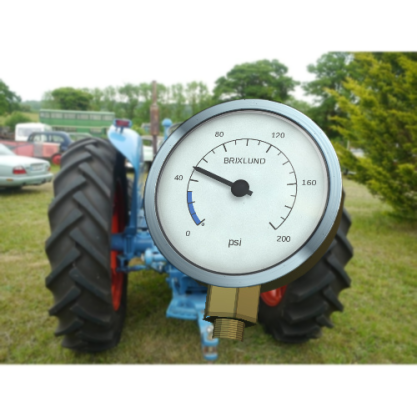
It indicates 50 psi
